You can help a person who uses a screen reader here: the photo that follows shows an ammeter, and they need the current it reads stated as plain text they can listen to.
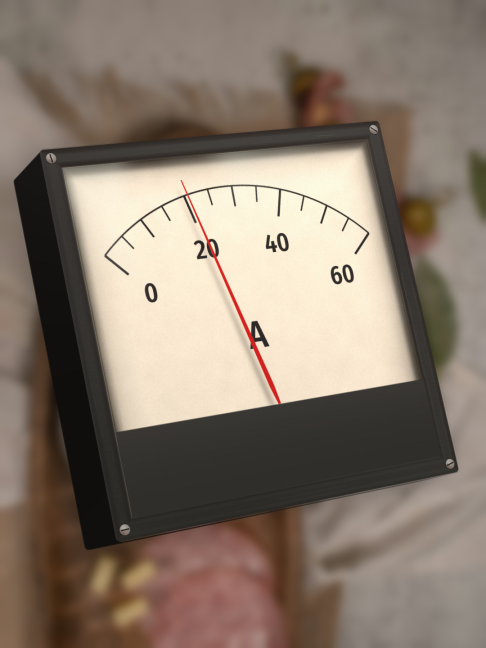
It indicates 20 A
